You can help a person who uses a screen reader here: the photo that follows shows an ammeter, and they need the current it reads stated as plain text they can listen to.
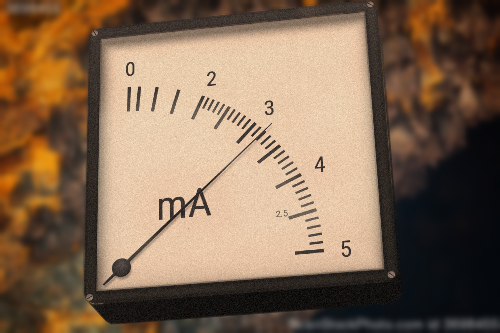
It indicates 3.2 mA
